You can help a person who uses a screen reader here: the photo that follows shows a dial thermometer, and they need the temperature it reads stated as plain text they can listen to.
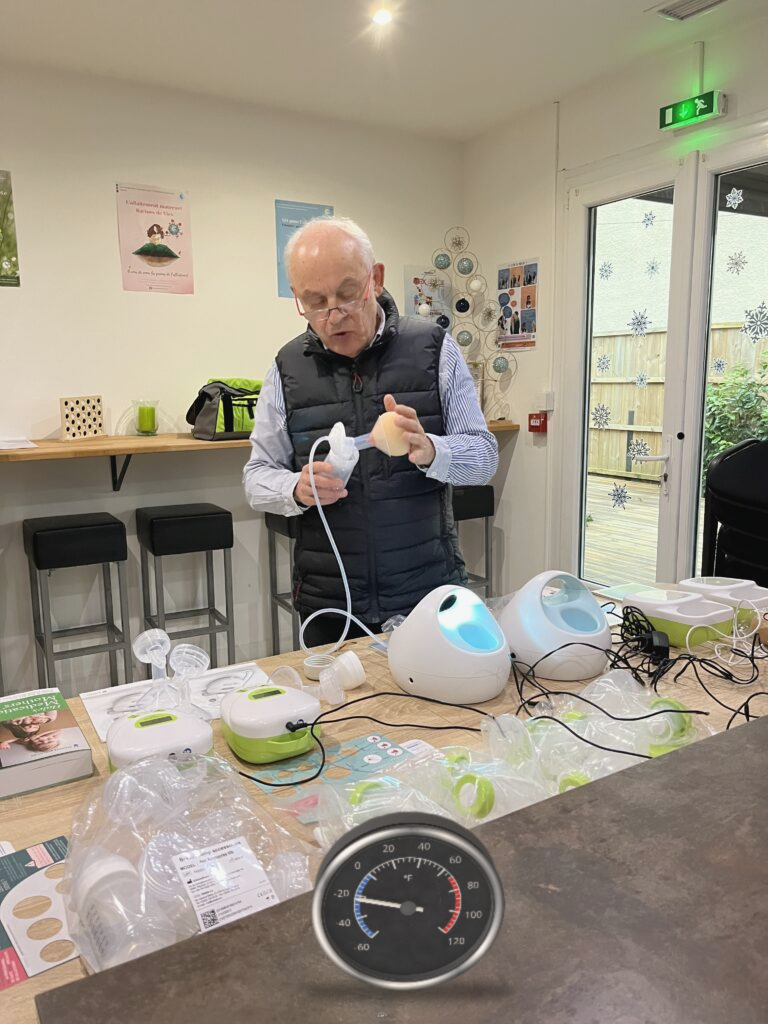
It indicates -20 °F
